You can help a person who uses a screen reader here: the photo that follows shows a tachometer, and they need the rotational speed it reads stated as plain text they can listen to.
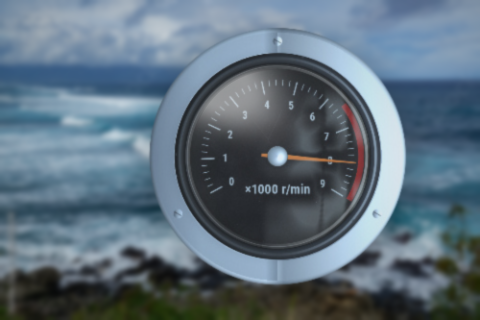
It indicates 8000 rpm
